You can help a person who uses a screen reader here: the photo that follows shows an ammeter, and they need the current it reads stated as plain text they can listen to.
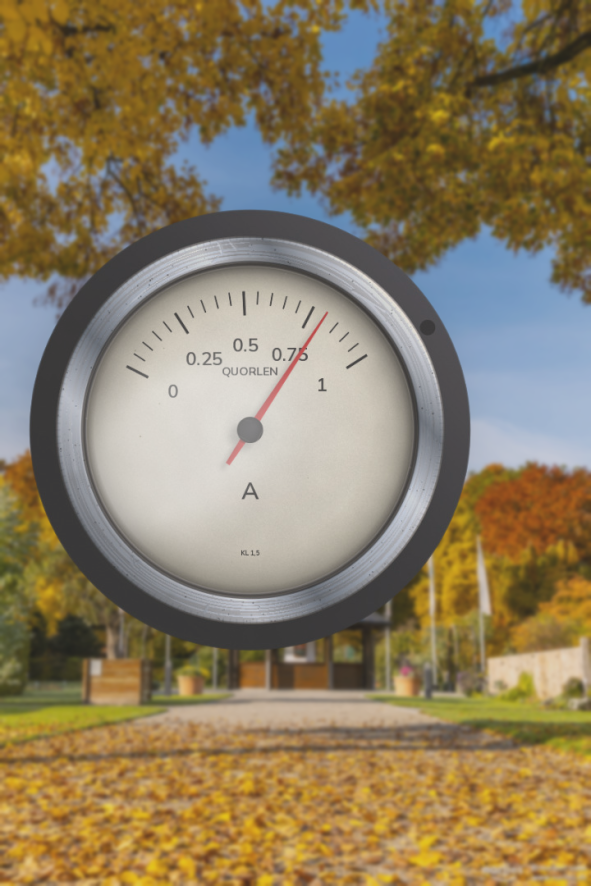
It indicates 0.8 A
